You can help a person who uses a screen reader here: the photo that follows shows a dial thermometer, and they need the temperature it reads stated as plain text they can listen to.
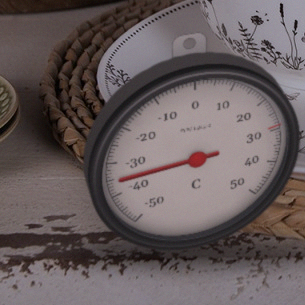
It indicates -35 °C
